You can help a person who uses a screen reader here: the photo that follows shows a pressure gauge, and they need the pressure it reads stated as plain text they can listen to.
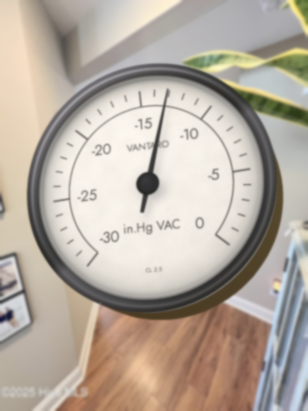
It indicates -13 inHg
